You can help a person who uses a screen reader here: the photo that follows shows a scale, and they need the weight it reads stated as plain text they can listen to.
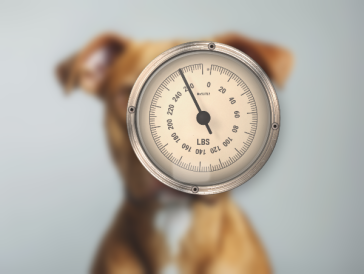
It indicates 260 lb
